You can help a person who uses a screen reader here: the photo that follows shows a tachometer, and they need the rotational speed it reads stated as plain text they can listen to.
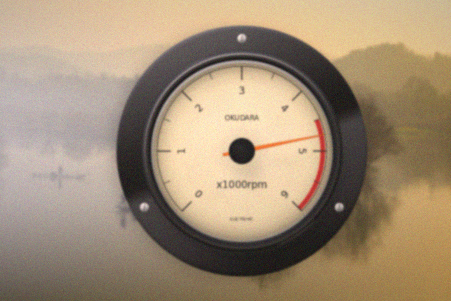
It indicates 4750 rpm
